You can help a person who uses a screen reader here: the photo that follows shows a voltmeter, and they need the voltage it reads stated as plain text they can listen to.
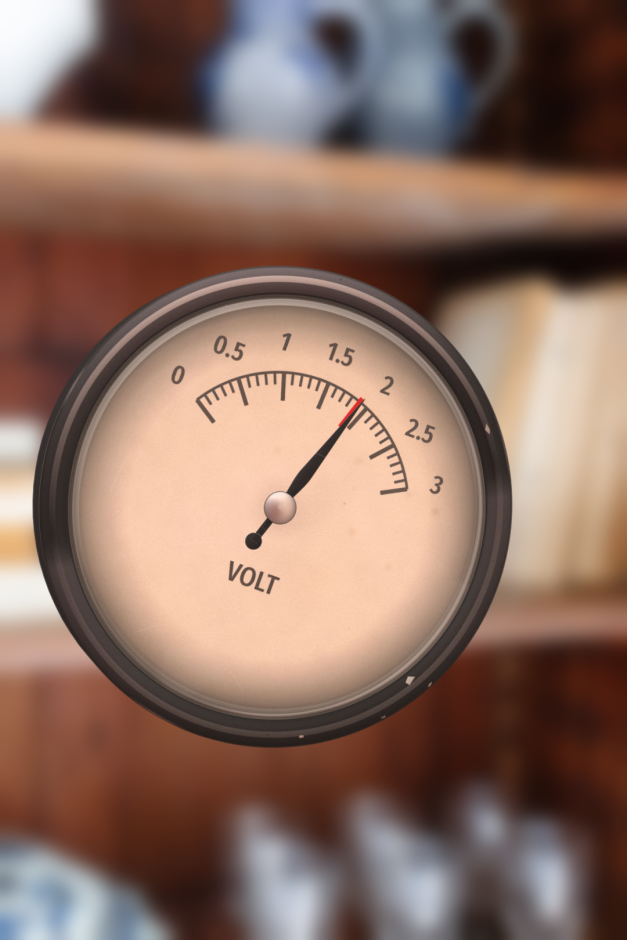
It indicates 1.9 V
